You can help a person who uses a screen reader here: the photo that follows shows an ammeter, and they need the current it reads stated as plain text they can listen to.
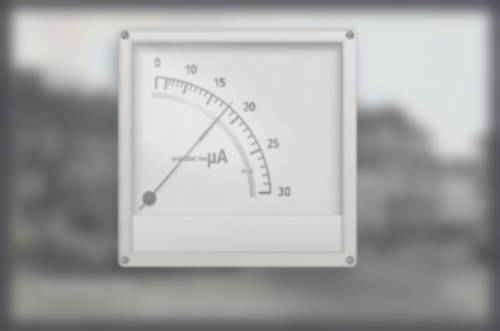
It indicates 18 µA
